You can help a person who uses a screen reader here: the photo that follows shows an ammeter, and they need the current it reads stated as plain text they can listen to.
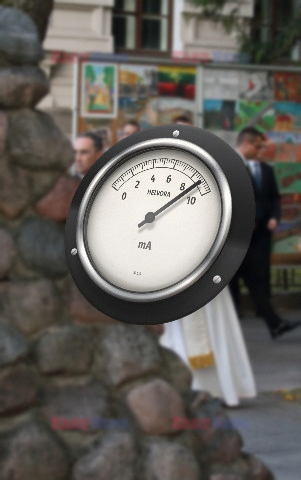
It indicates 9 mA
